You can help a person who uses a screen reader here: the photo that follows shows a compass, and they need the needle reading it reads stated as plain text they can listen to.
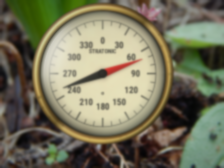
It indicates 70 °
